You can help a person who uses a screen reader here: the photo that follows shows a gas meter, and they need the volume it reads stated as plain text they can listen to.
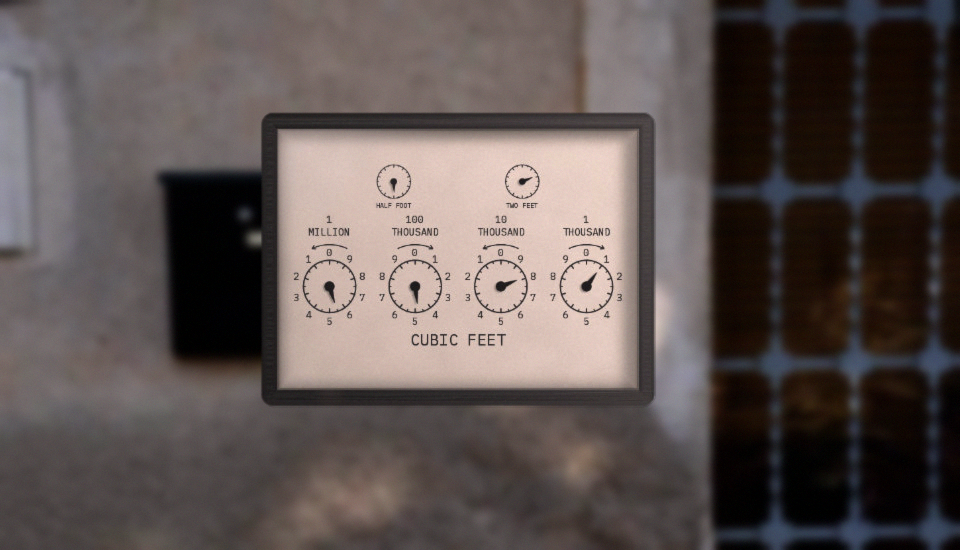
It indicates 548100 ft³
